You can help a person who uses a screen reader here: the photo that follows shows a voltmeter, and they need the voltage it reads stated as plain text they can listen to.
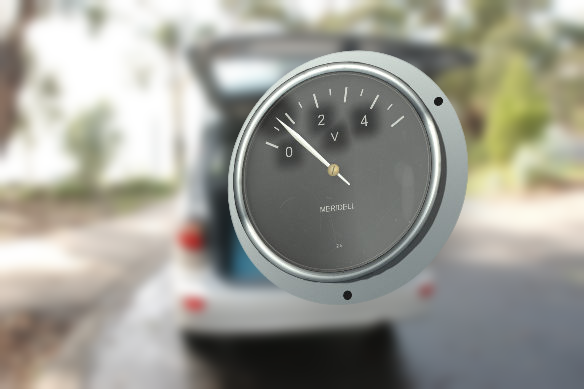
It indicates 0.75 V
